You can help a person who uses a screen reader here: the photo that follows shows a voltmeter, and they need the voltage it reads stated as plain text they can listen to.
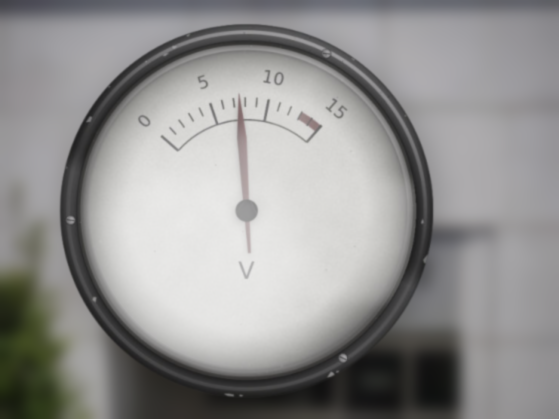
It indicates 7.5 V
